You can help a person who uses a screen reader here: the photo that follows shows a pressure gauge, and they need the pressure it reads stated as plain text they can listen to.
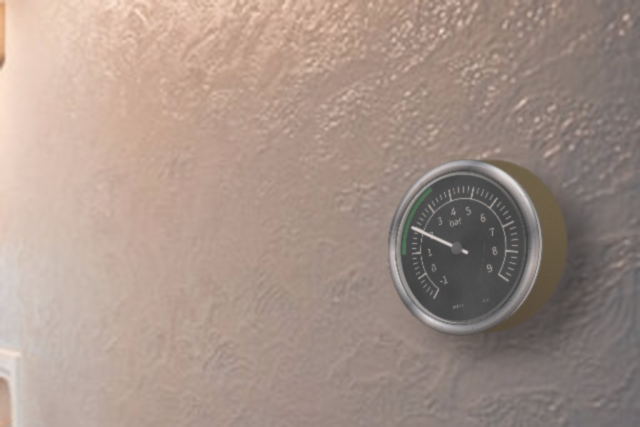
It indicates 2 bar
